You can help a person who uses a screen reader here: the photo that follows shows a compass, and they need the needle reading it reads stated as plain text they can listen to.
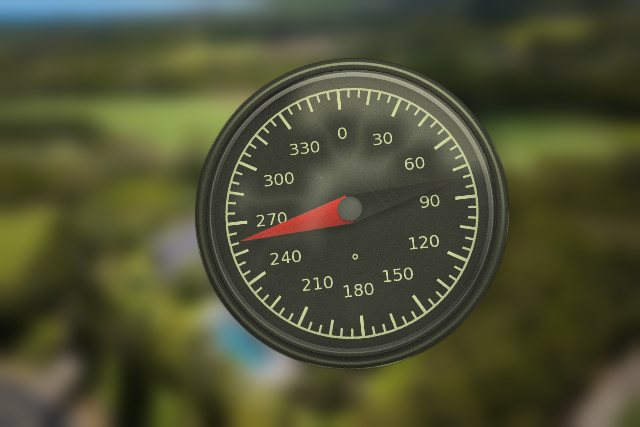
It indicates 260 °
